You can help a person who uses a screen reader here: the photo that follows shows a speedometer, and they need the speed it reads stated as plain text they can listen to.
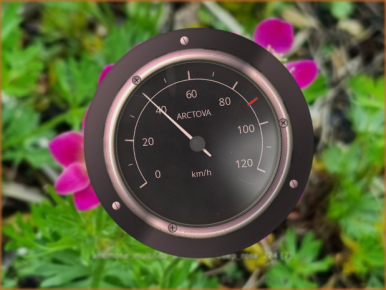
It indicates 40 km/h
